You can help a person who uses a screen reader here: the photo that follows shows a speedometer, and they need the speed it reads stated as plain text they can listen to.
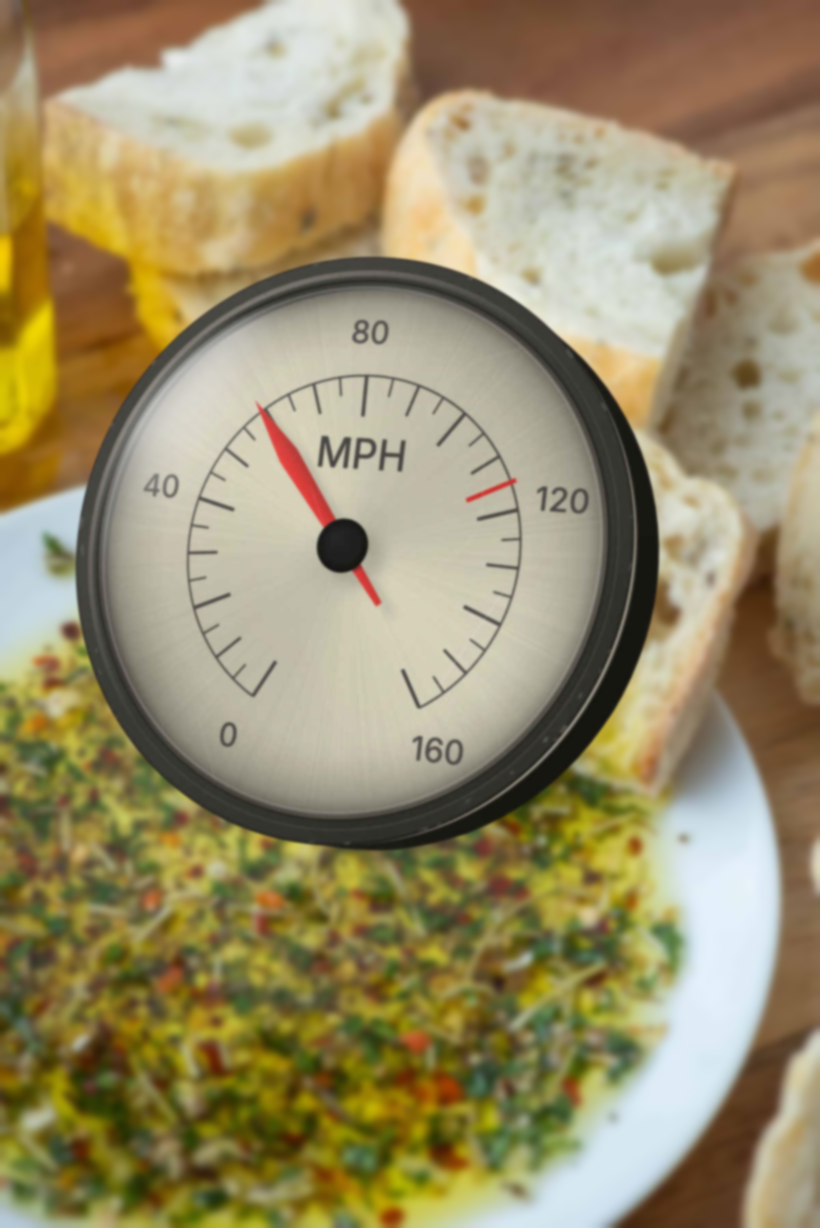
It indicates 60 mph
